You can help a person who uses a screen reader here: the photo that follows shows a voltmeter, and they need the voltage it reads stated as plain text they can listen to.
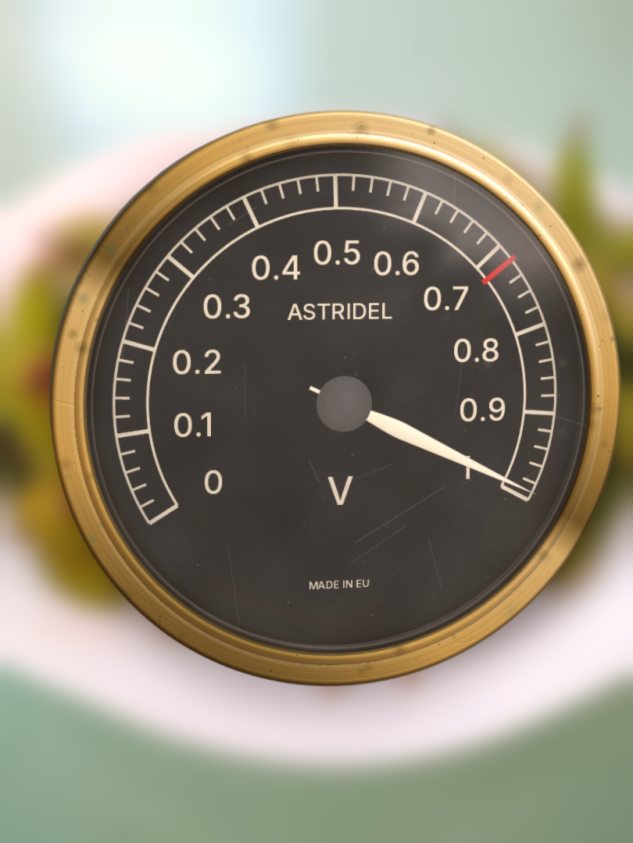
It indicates 0.99 V
